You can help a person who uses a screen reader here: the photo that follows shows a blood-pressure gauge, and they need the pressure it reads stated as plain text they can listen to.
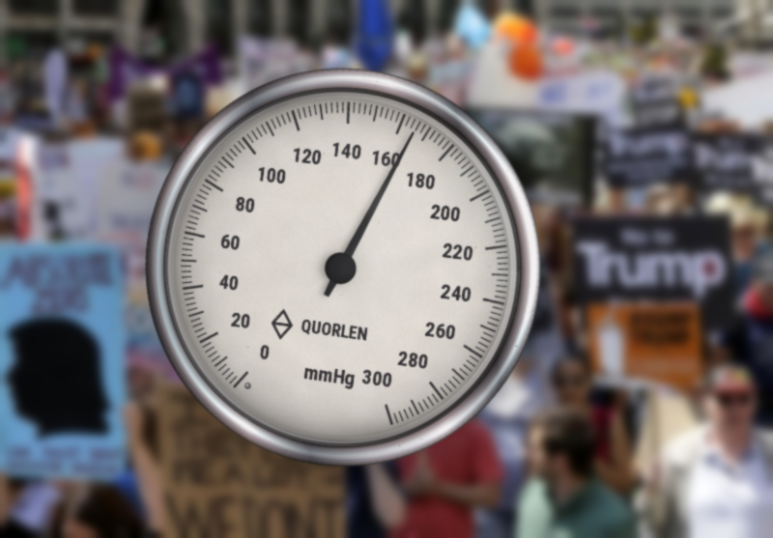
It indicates 166 mmHg
